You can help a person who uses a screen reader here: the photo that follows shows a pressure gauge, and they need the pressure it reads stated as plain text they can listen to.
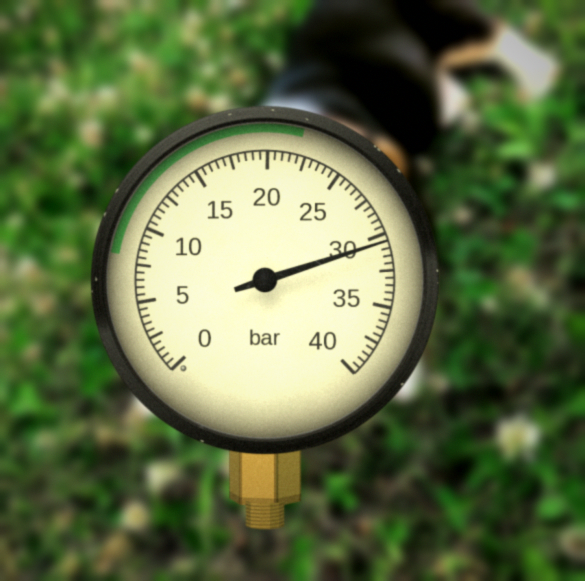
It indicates 30.5 bar
